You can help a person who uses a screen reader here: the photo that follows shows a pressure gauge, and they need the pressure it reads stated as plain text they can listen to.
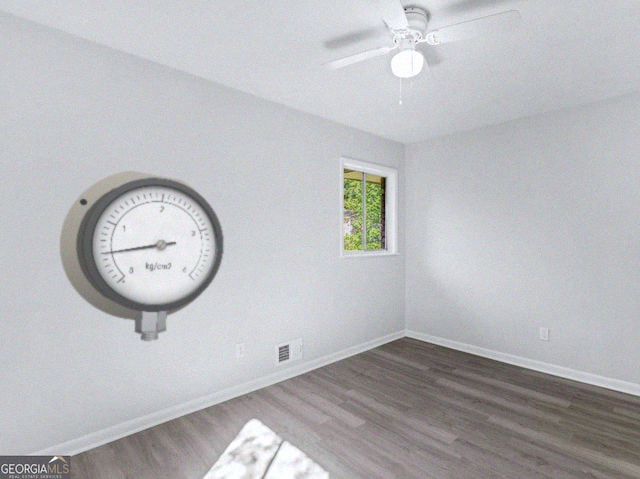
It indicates 0.5 kg/cm²
